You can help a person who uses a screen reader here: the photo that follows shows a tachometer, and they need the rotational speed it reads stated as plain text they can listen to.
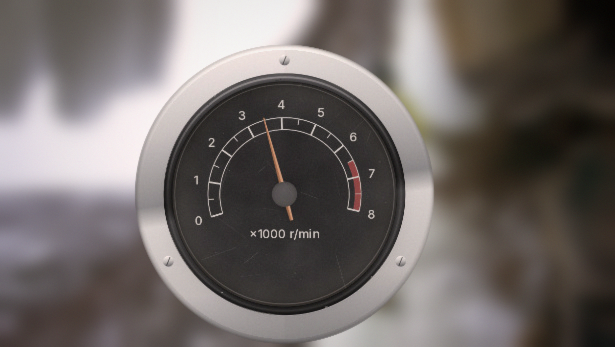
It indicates 3500 rpm
